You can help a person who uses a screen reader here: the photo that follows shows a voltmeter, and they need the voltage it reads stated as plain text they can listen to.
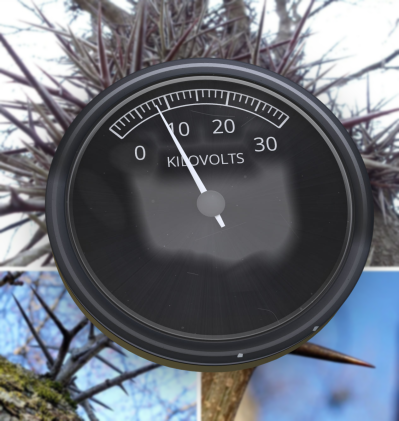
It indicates 8 kV
